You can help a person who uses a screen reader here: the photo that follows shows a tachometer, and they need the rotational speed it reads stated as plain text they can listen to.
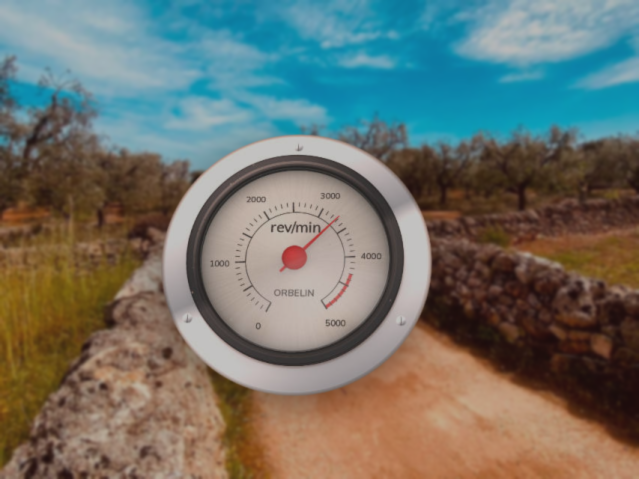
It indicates 3300 rpm
